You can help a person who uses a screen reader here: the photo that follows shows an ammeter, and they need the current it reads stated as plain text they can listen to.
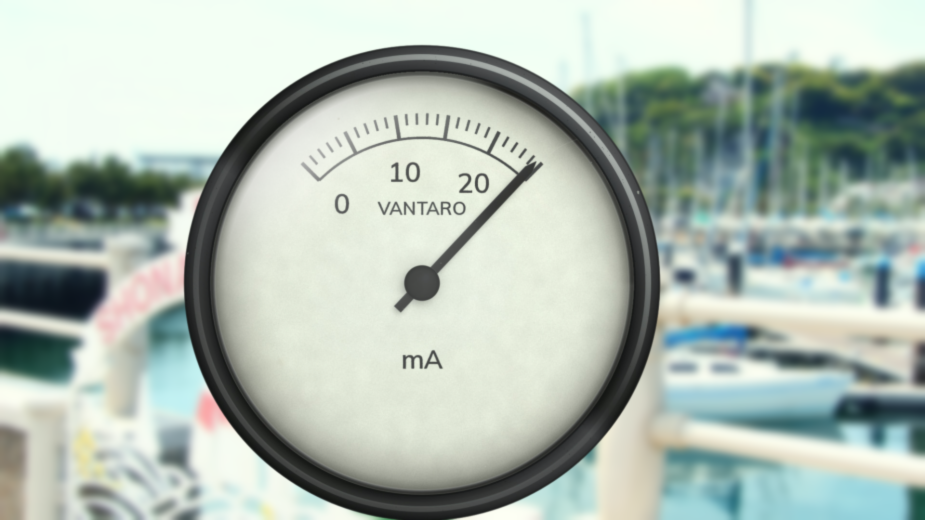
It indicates 24.5 mA
